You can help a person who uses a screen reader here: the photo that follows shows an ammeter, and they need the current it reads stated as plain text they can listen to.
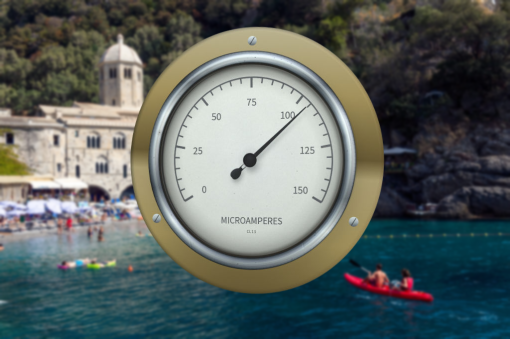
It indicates 105 µA
